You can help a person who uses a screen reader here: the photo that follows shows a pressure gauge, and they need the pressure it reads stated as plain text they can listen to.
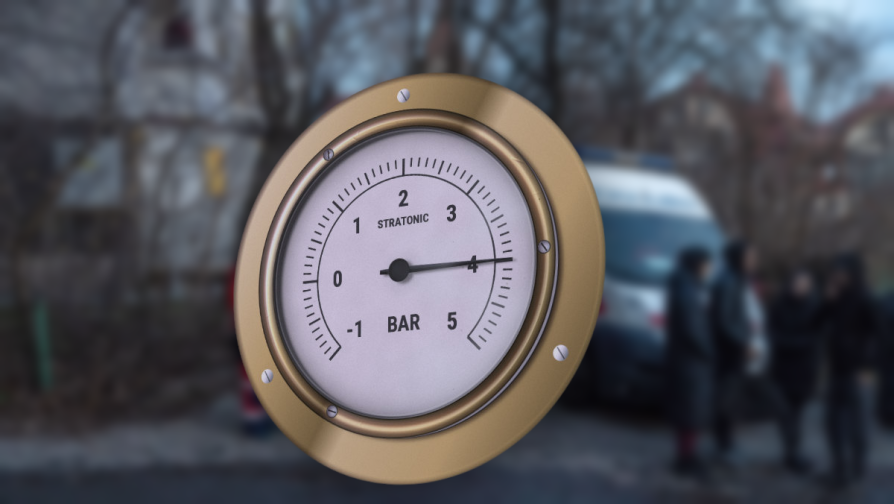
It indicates 4 bar
